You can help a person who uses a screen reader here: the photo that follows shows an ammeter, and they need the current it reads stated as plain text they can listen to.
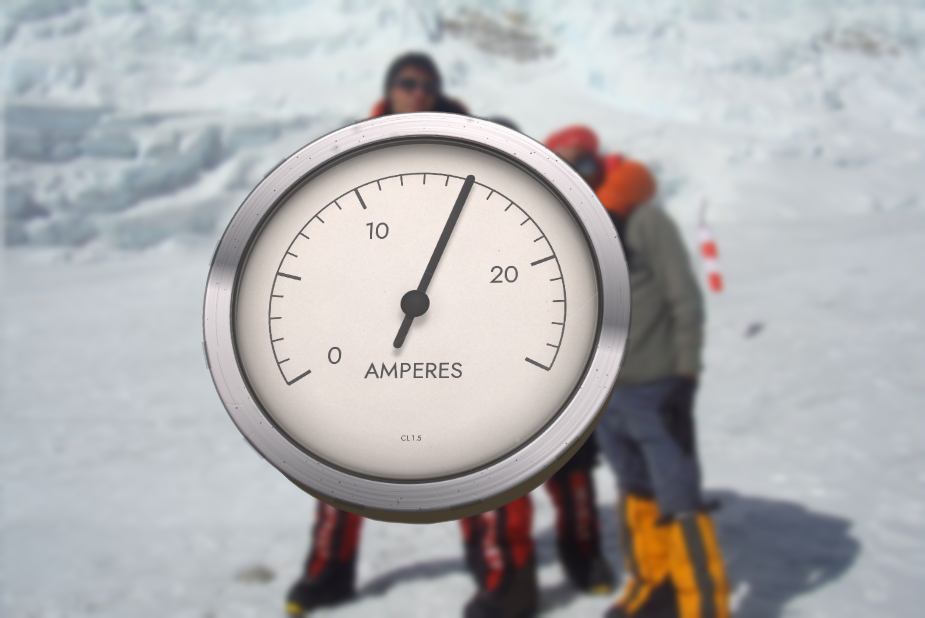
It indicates 15 A
